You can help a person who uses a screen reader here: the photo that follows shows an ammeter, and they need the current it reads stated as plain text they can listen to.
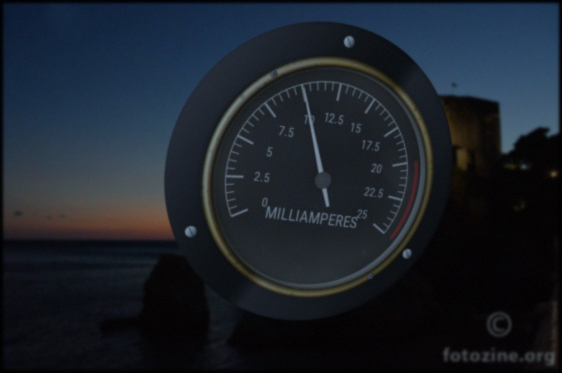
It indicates 10 mA
